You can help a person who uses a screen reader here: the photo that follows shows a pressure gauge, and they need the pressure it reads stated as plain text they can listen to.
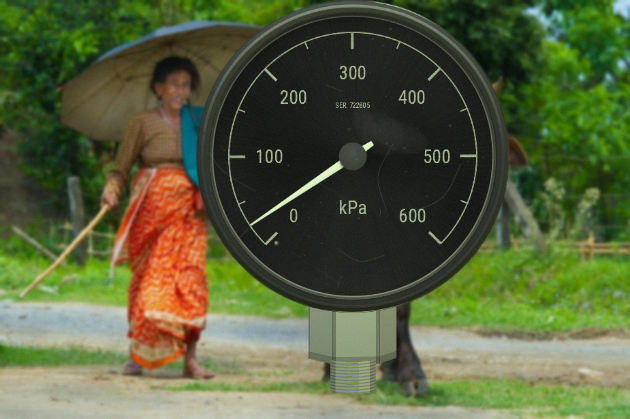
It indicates 25 kPa
